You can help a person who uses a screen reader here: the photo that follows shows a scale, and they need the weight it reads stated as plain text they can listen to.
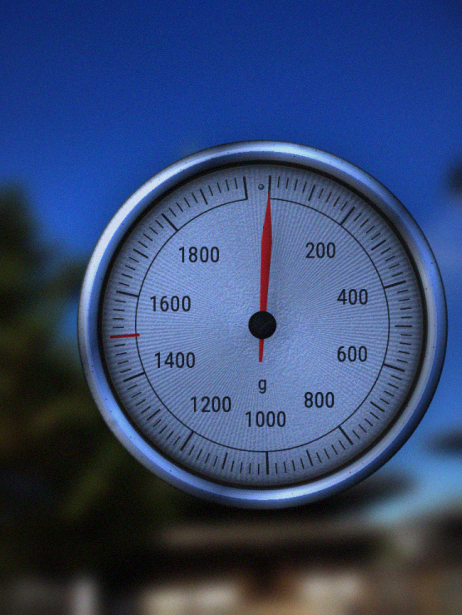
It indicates 0 g
